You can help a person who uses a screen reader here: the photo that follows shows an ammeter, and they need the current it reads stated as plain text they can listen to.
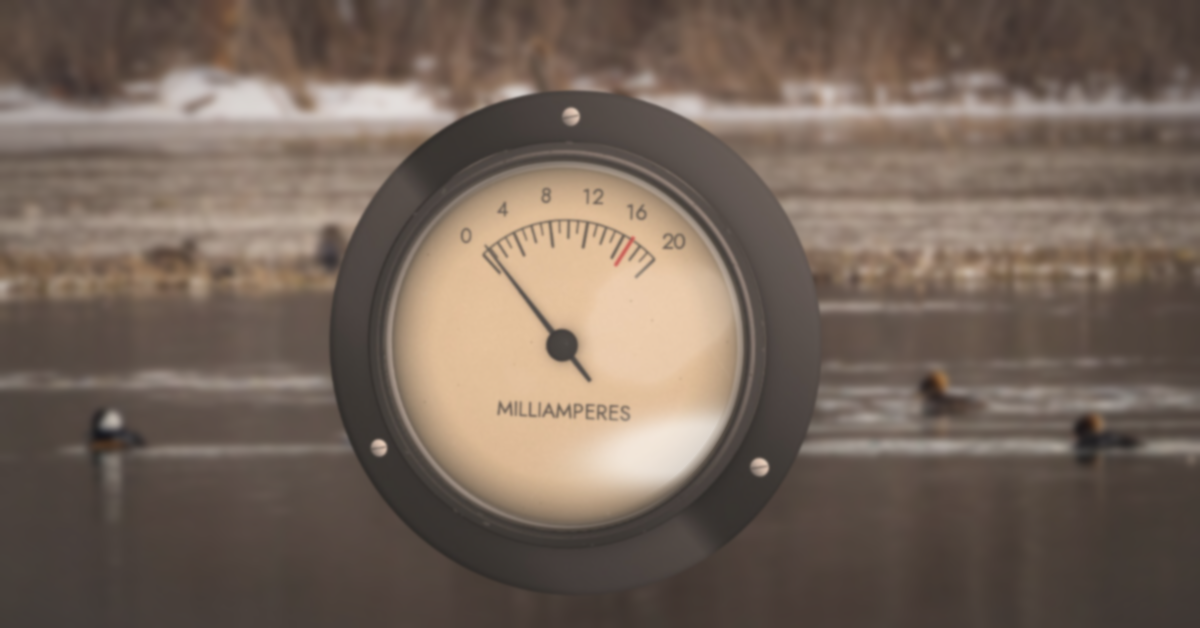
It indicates 1 mA
